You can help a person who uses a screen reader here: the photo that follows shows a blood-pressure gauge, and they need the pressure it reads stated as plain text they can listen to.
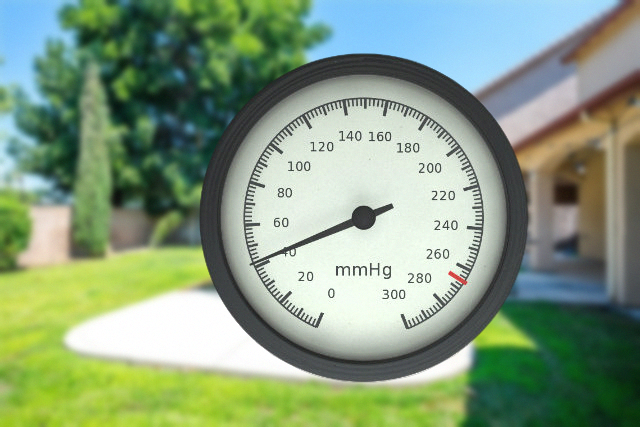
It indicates 42 mmHg
